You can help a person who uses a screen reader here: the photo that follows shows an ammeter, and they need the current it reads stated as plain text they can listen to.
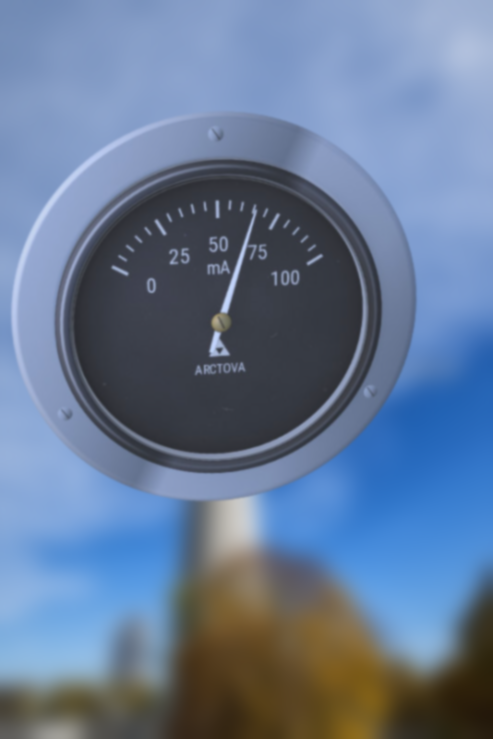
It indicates 65 mA
